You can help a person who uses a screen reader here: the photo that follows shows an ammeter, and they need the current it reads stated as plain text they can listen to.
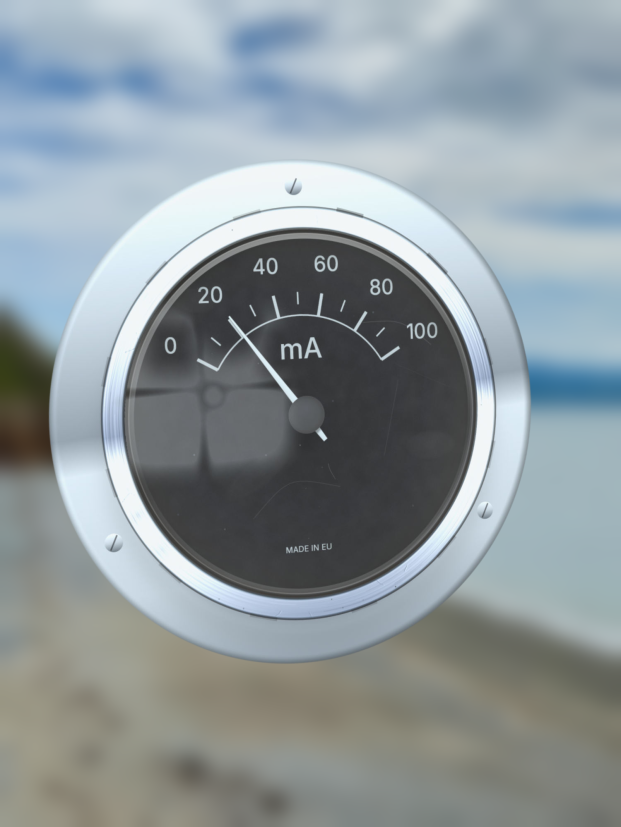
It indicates 20 mA
